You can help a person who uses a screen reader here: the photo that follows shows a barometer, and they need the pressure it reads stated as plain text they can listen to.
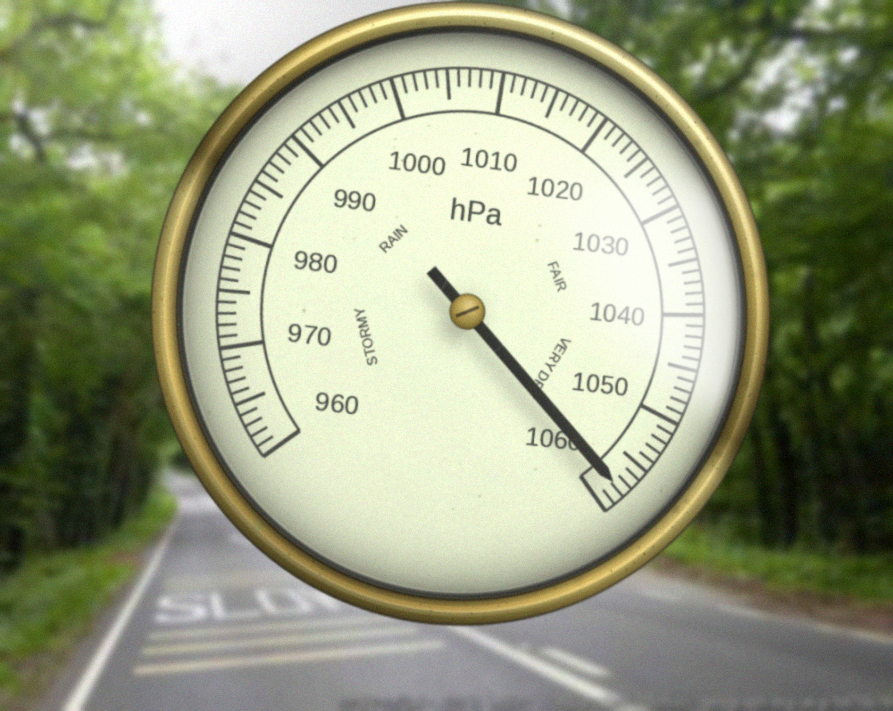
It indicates 1058 hPa
